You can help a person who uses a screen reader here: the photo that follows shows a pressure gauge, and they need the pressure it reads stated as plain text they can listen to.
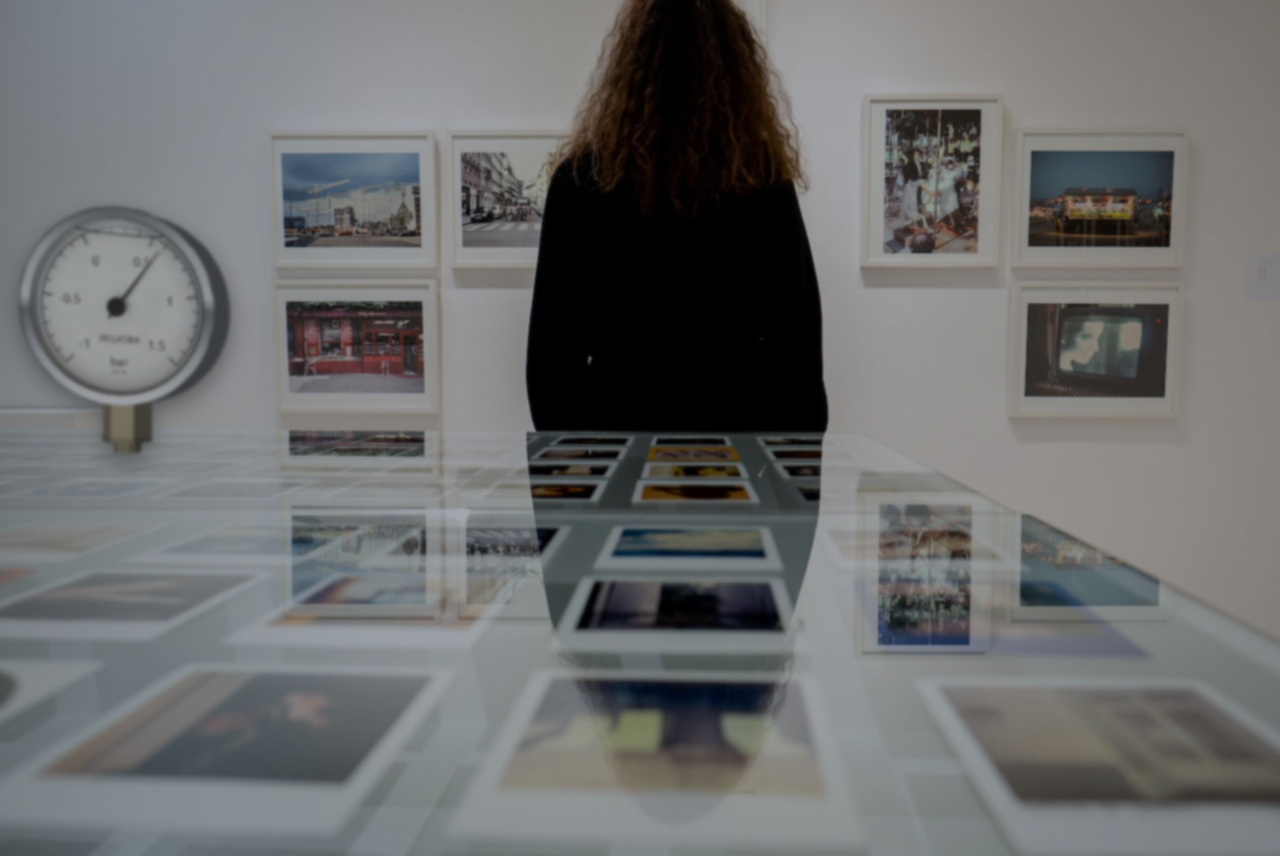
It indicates 0.6 bar
